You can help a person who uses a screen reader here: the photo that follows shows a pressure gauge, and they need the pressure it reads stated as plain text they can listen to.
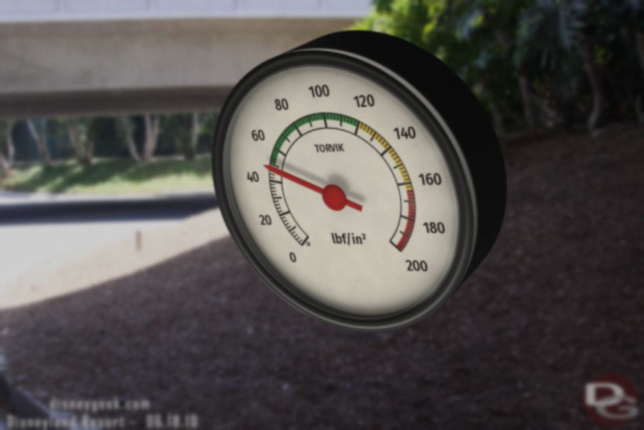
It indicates 50 psi
